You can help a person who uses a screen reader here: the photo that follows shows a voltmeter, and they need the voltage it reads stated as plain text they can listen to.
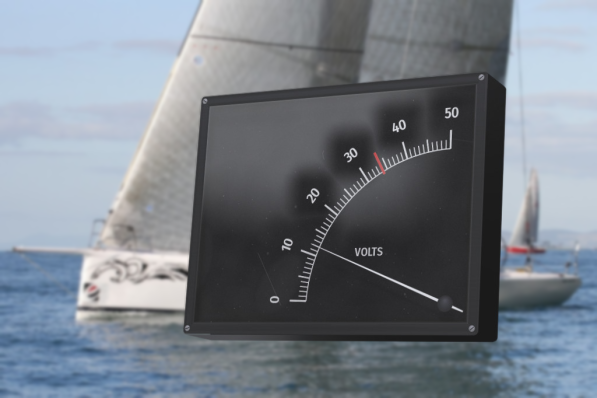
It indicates 12 V
